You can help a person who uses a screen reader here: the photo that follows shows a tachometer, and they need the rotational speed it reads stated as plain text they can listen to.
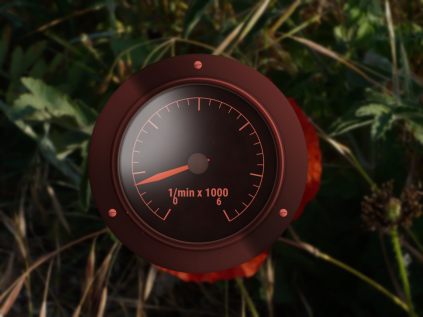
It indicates 800 rpm
